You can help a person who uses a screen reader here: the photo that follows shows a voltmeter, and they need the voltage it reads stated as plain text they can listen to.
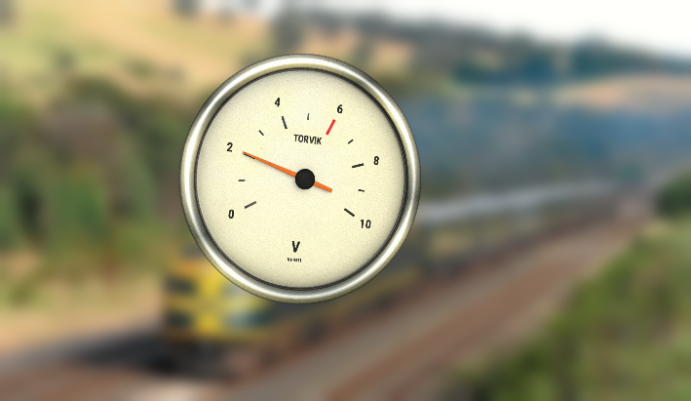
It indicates 2 V
